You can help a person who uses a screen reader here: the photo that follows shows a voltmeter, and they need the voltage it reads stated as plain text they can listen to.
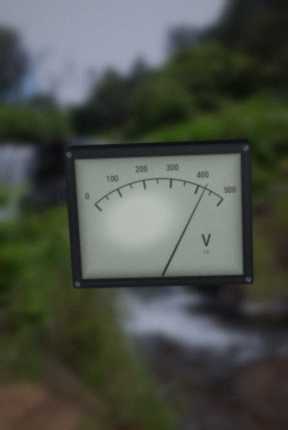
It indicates 425 V
